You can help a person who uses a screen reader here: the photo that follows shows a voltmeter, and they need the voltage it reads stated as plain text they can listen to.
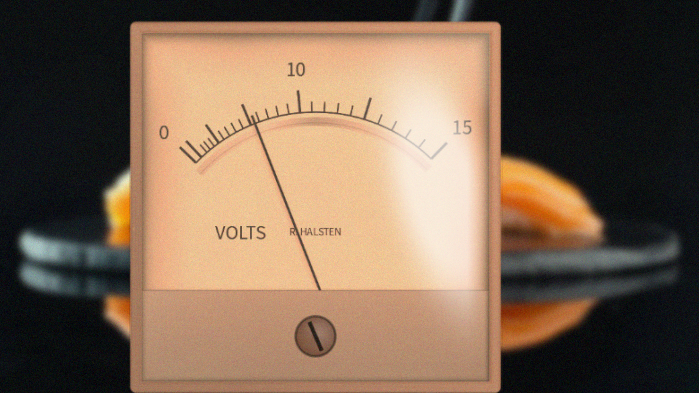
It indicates 7.75 V
